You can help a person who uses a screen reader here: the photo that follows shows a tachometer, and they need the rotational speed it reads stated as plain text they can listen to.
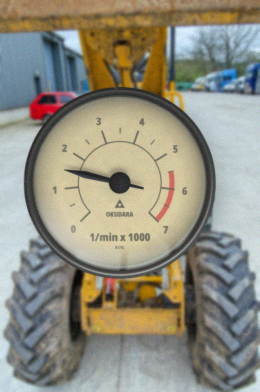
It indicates 1500 rpm
